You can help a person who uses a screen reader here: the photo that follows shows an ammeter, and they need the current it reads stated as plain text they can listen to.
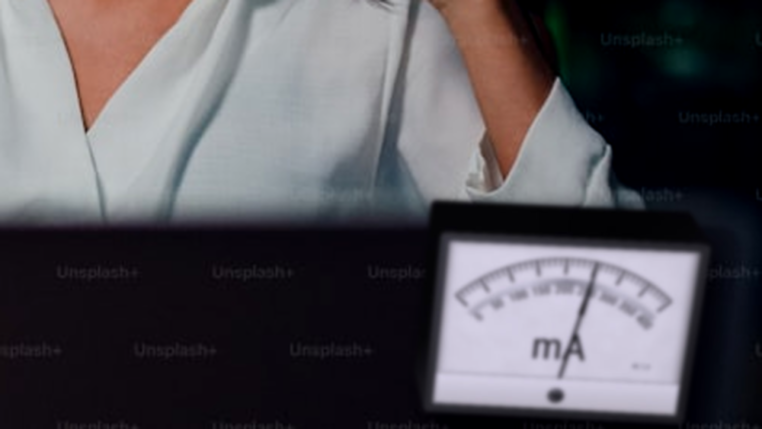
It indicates 250 mA
